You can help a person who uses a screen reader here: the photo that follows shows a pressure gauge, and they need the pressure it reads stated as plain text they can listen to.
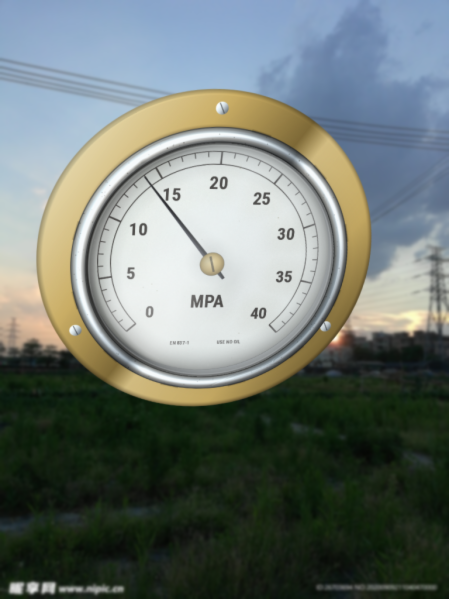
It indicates 14 MPa
